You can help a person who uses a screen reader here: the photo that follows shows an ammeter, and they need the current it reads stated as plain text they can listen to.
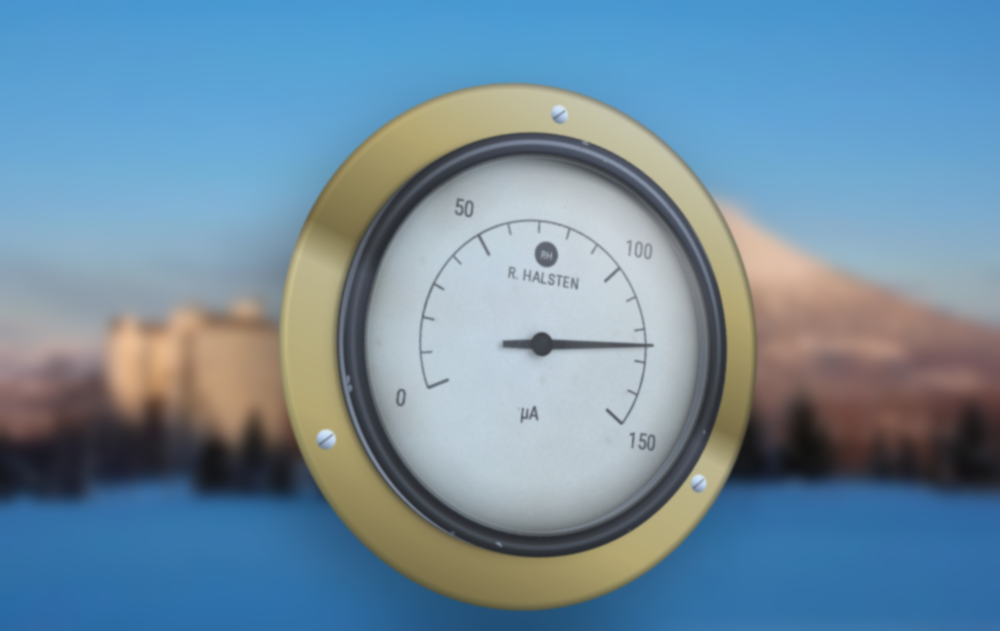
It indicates 125 µA
